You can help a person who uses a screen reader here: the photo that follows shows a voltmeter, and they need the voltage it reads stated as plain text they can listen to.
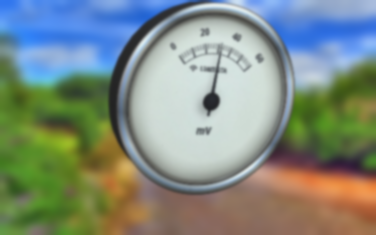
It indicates 30 mV
